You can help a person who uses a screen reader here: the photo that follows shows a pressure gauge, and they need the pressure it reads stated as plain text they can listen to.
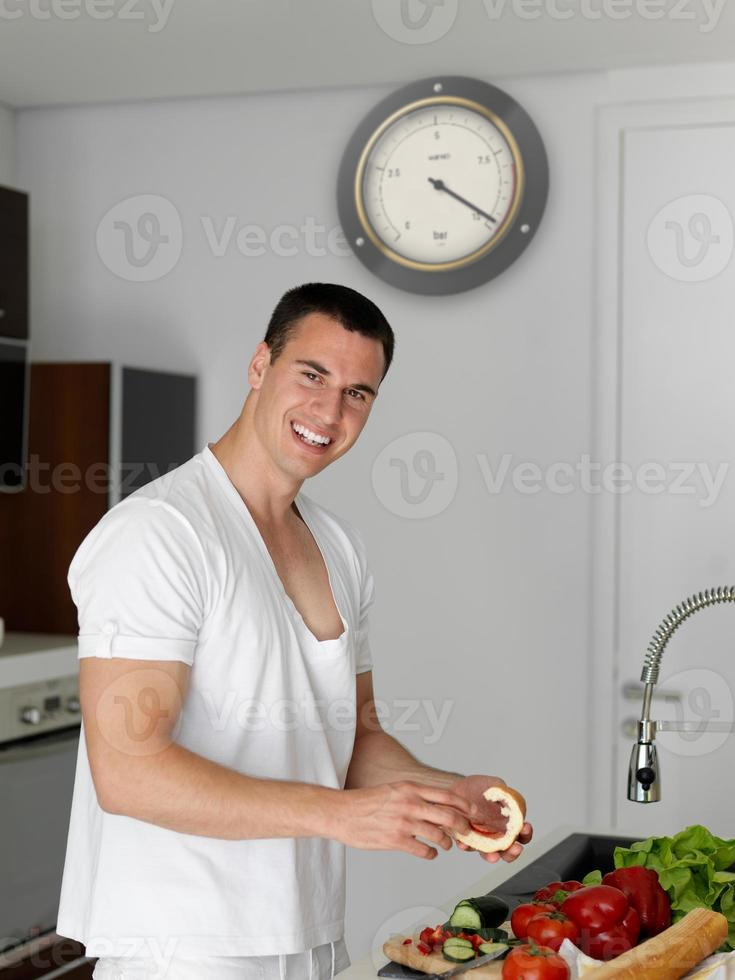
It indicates 9.75 bar
